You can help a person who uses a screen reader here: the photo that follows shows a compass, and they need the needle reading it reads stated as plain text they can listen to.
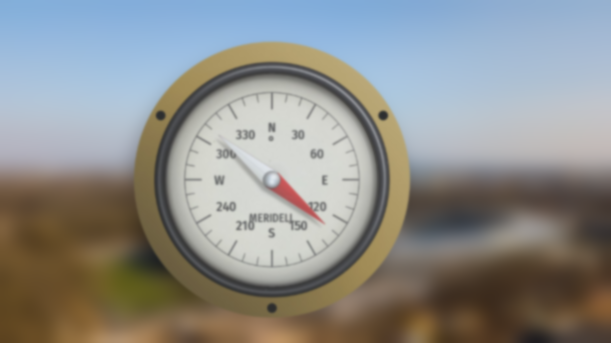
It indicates 130 °
